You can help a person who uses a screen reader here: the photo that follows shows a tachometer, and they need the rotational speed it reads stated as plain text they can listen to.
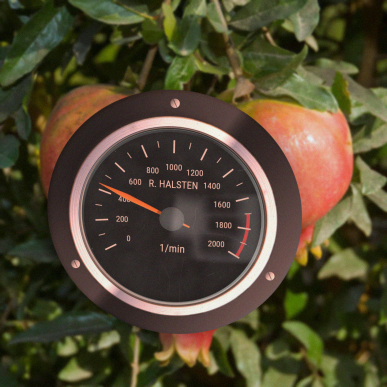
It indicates 450 rpm
